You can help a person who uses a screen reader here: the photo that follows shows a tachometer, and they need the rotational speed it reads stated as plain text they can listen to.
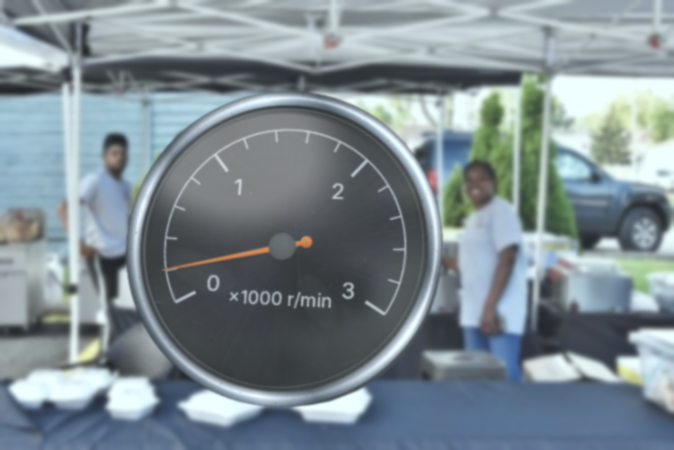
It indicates 200 rpm
